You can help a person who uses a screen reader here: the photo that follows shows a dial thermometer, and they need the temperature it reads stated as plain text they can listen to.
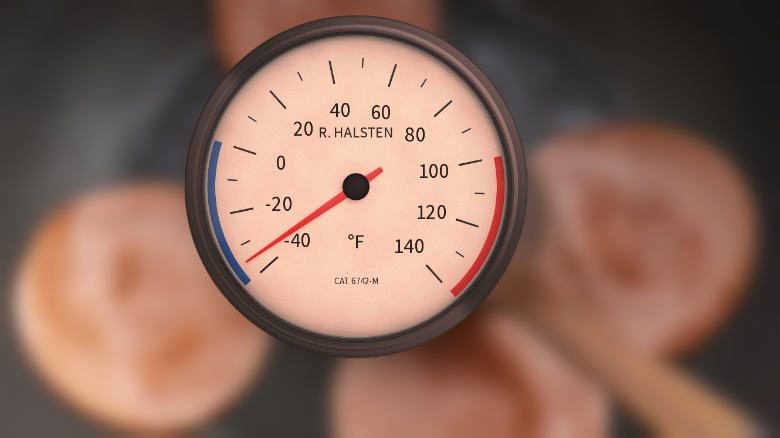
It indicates -35 °F
